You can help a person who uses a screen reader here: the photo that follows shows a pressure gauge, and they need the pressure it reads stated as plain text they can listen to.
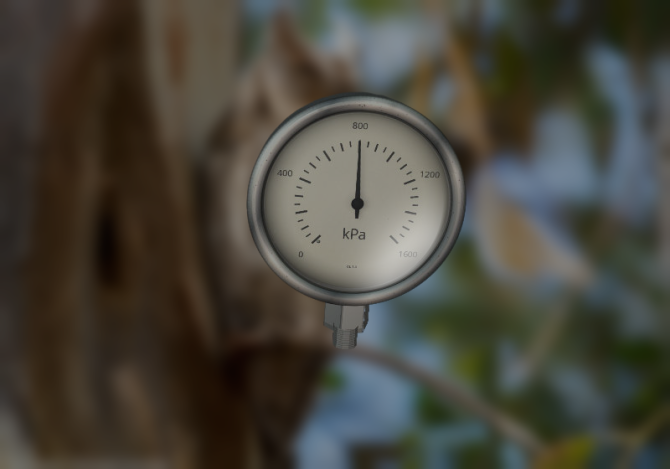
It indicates 800 kPa
